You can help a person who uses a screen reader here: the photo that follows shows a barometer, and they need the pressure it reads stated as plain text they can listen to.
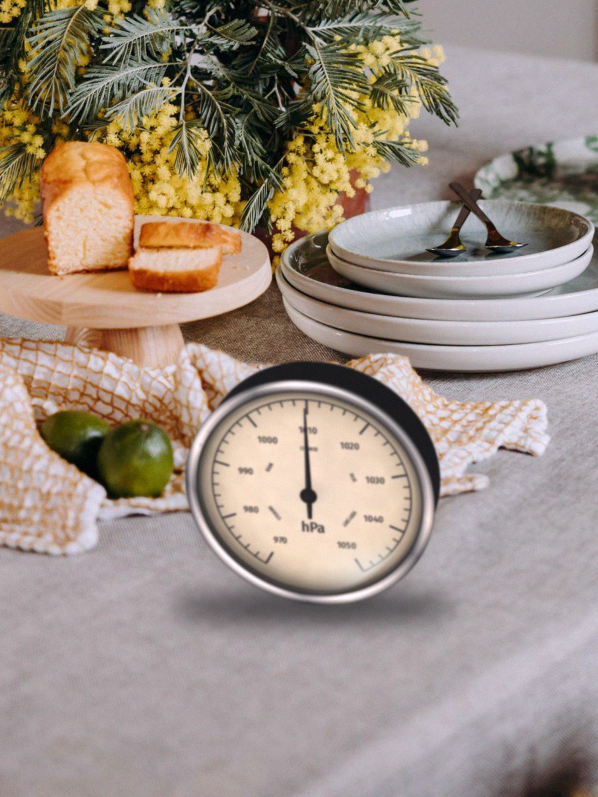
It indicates 1010 hPa
